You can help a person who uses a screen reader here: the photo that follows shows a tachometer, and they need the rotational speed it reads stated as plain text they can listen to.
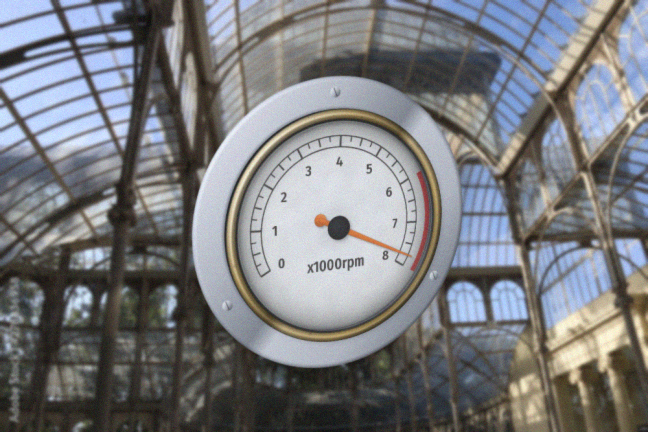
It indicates 7750 rpm
